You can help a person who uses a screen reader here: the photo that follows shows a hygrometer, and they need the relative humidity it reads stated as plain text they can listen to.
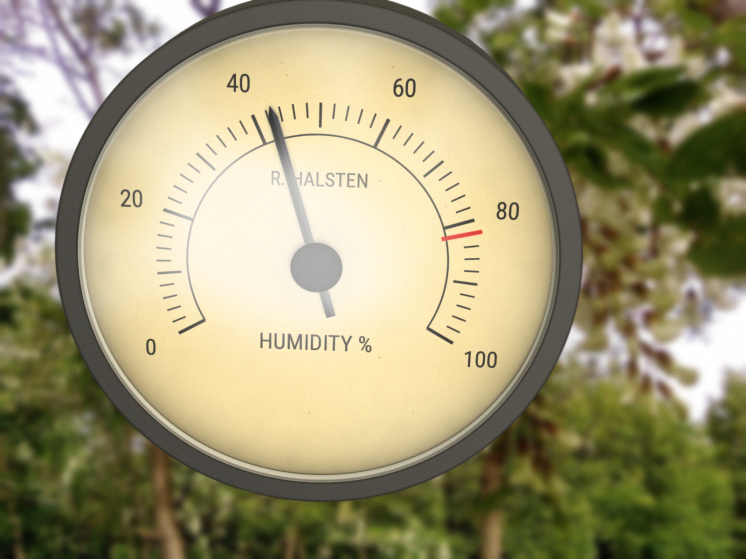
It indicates 43 %
